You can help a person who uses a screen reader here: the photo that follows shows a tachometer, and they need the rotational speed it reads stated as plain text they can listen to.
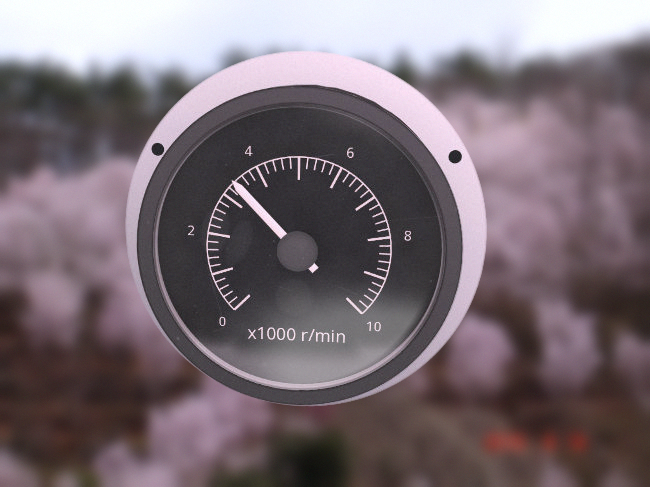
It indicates 3400 rpm
